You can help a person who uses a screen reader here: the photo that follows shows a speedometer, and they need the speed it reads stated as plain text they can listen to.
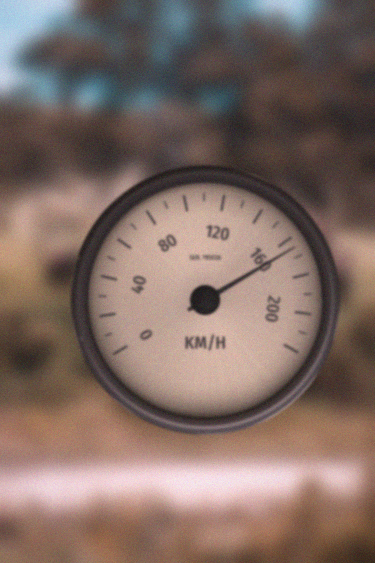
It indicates 165 km/h
